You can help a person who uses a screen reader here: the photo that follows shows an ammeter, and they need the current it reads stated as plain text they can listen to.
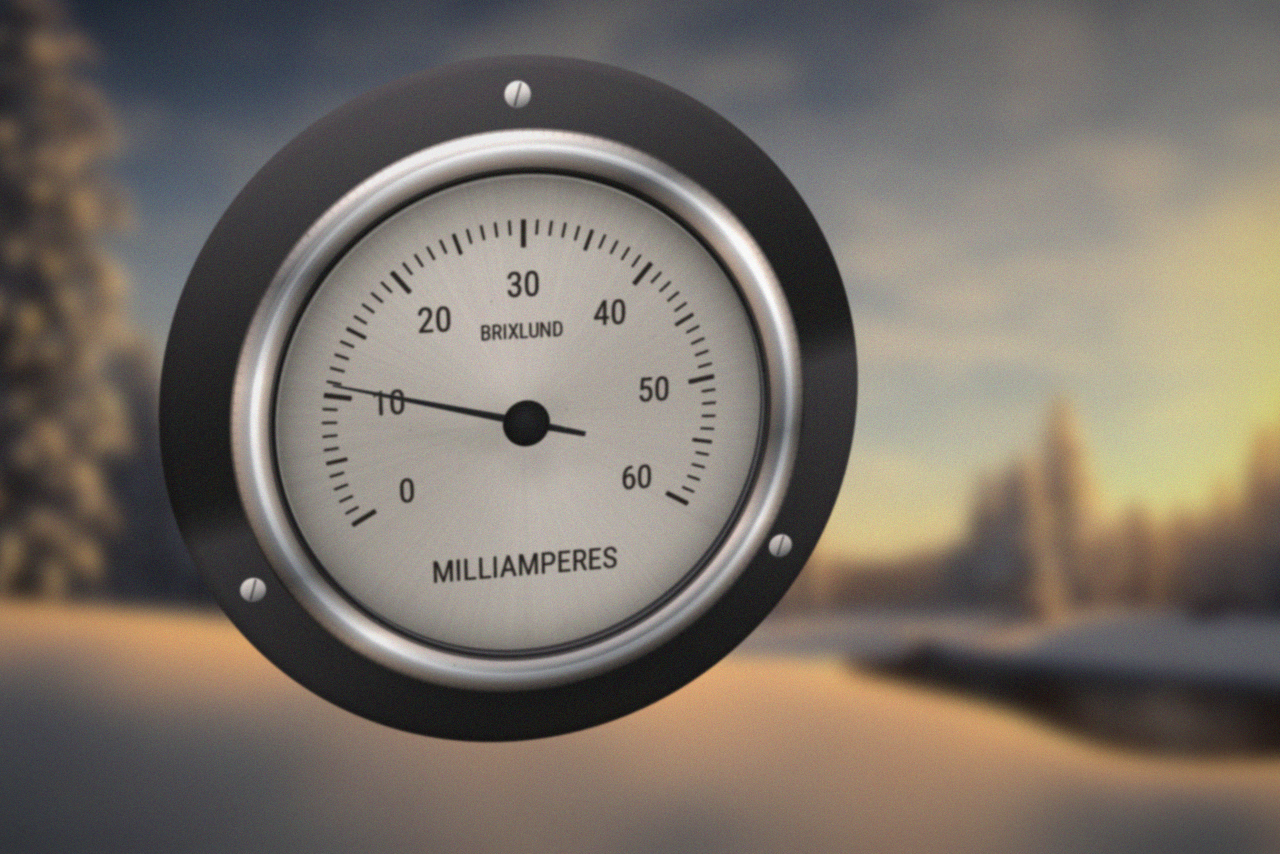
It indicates 11 mA
